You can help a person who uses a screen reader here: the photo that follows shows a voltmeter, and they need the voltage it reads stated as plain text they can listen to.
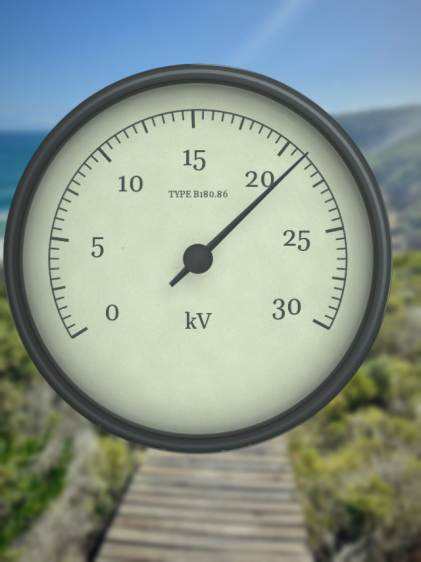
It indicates 21 kV
